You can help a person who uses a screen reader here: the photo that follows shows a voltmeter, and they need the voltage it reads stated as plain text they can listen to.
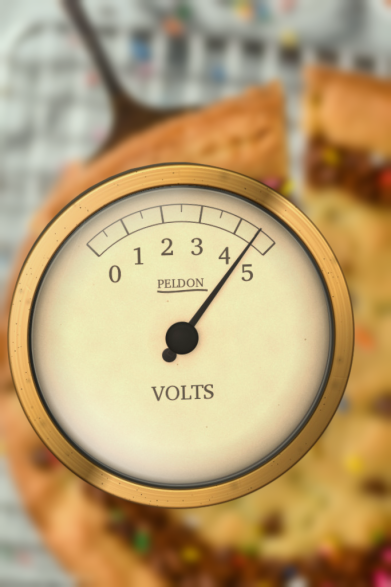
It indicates 4.5 V
